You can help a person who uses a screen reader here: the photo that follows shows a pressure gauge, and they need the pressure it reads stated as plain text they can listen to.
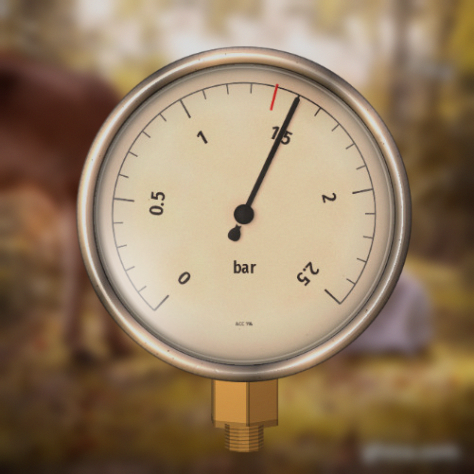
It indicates 1.5 bar
